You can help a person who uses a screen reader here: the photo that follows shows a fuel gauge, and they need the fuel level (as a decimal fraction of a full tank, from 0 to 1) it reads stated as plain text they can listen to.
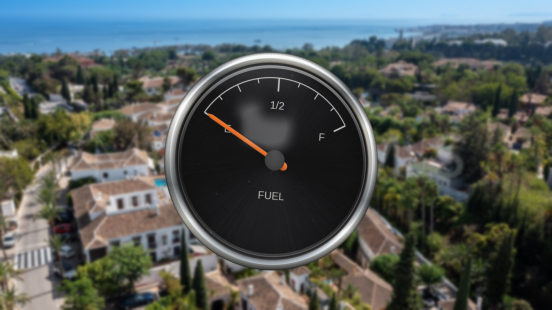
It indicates 0
